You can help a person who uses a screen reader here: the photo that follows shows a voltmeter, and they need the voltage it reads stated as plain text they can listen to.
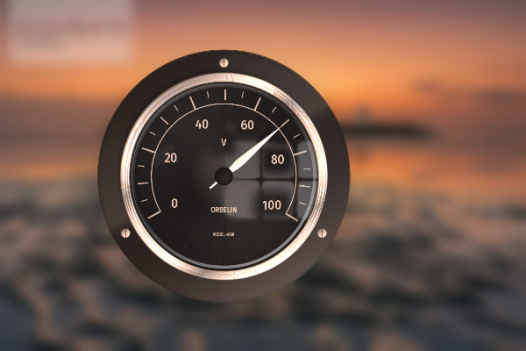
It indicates 70 V
